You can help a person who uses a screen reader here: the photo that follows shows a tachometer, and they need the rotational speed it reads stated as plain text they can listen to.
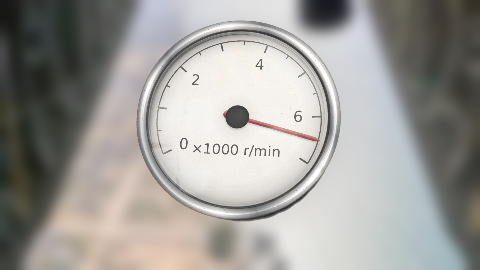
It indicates 6500 rpm
